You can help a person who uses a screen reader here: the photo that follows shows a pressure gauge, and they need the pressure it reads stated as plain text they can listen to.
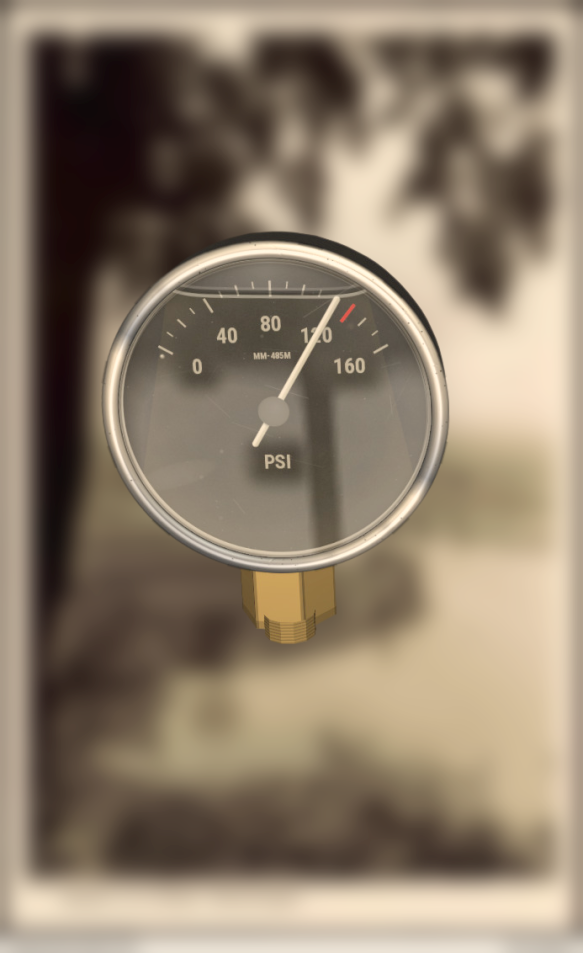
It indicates 120 psi
